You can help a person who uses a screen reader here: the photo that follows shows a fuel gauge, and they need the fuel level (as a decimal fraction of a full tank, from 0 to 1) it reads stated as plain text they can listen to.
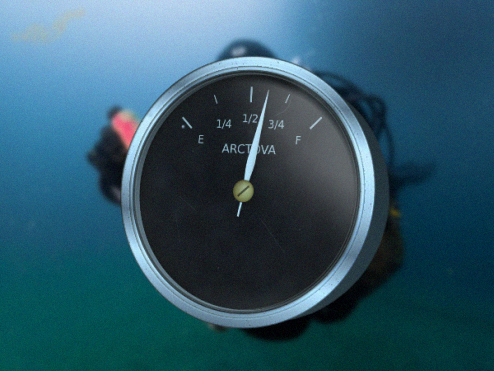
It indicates 0.625
